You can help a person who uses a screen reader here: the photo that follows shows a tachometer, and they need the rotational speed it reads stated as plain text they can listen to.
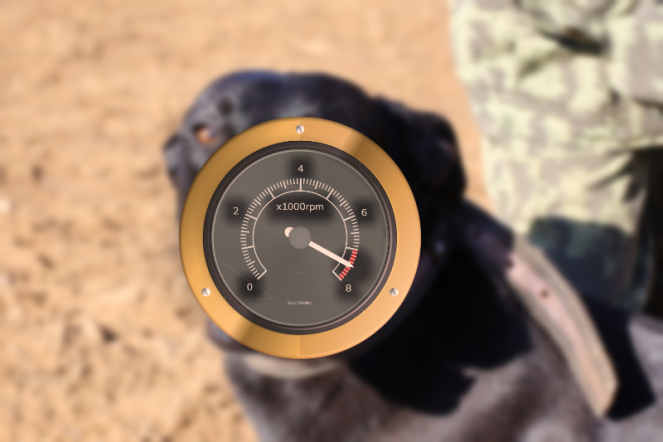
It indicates 7500 rpm
